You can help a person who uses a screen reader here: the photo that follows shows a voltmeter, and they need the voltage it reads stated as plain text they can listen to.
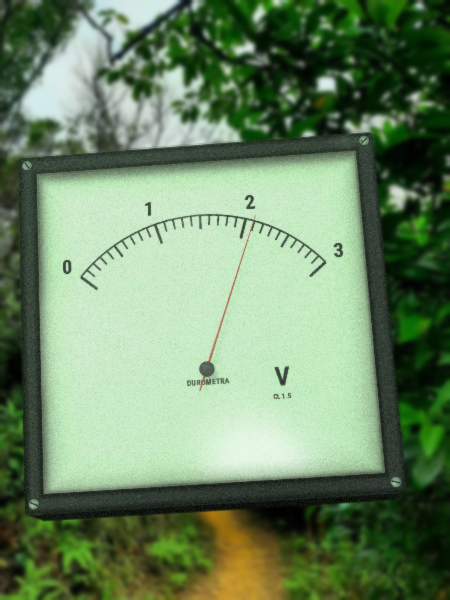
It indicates 2.1 V
